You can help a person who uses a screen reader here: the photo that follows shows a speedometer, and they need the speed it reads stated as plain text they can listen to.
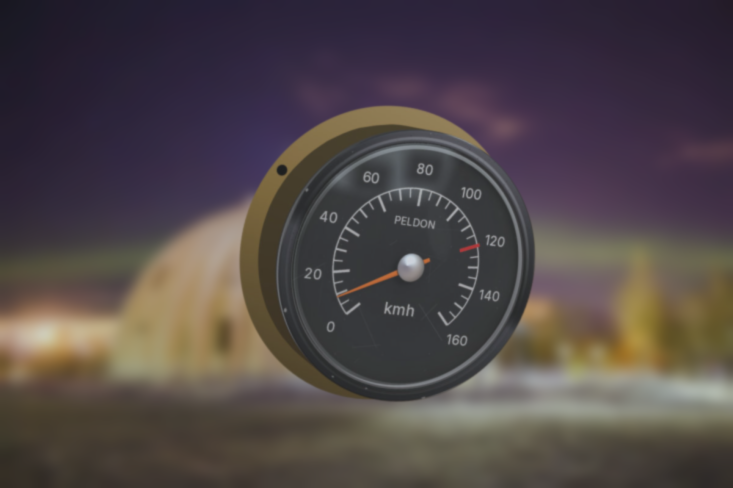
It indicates 10 km/h
